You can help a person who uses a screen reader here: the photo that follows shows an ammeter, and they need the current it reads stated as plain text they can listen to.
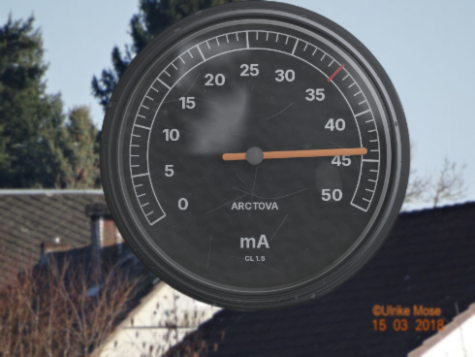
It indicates 44 mA
